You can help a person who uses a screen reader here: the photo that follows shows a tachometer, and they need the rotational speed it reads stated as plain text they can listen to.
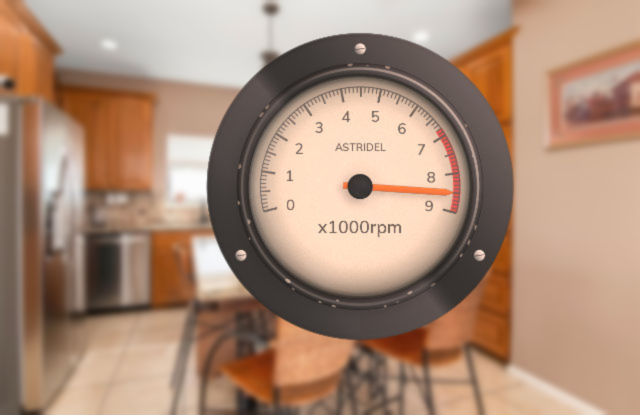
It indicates 8500 rpm
